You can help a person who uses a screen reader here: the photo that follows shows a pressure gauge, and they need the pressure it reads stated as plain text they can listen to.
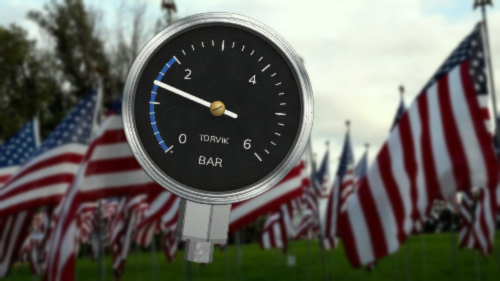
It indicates 1.4 bar
